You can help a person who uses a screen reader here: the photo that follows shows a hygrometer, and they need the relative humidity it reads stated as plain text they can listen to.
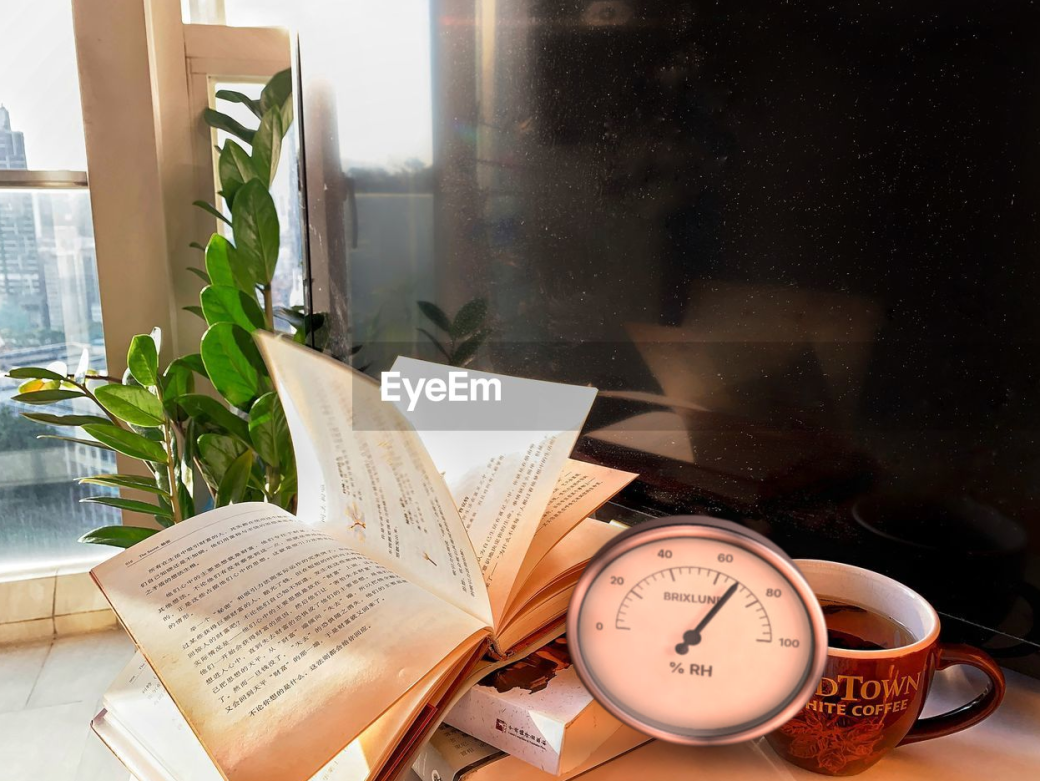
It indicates 68 %
